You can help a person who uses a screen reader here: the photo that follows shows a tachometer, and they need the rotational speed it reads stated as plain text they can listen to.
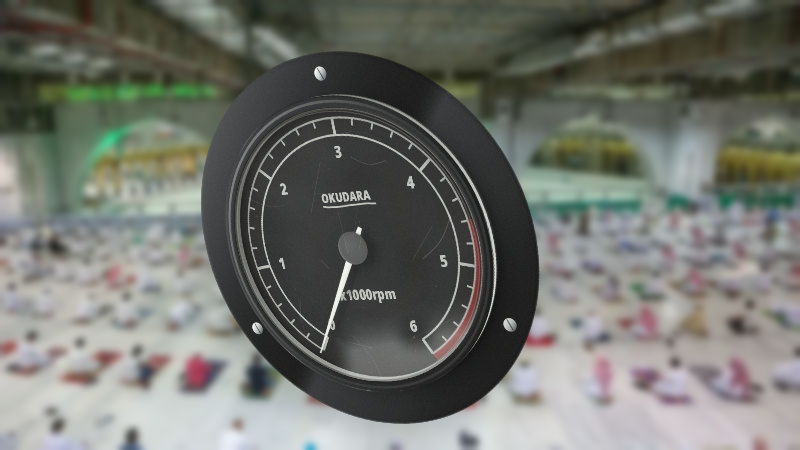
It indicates 0 rpm
